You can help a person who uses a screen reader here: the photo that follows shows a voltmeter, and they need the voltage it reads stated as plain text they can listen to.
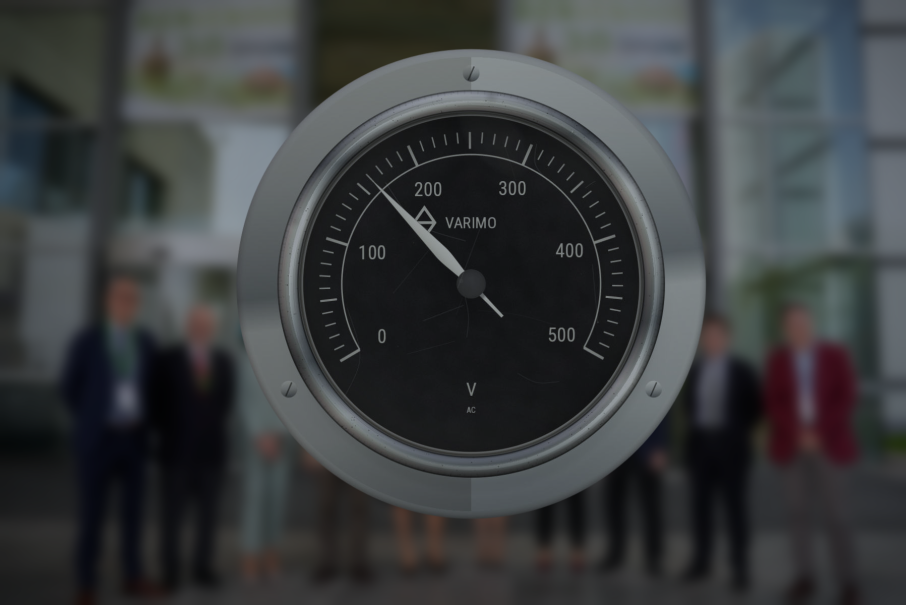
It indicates 160 V
